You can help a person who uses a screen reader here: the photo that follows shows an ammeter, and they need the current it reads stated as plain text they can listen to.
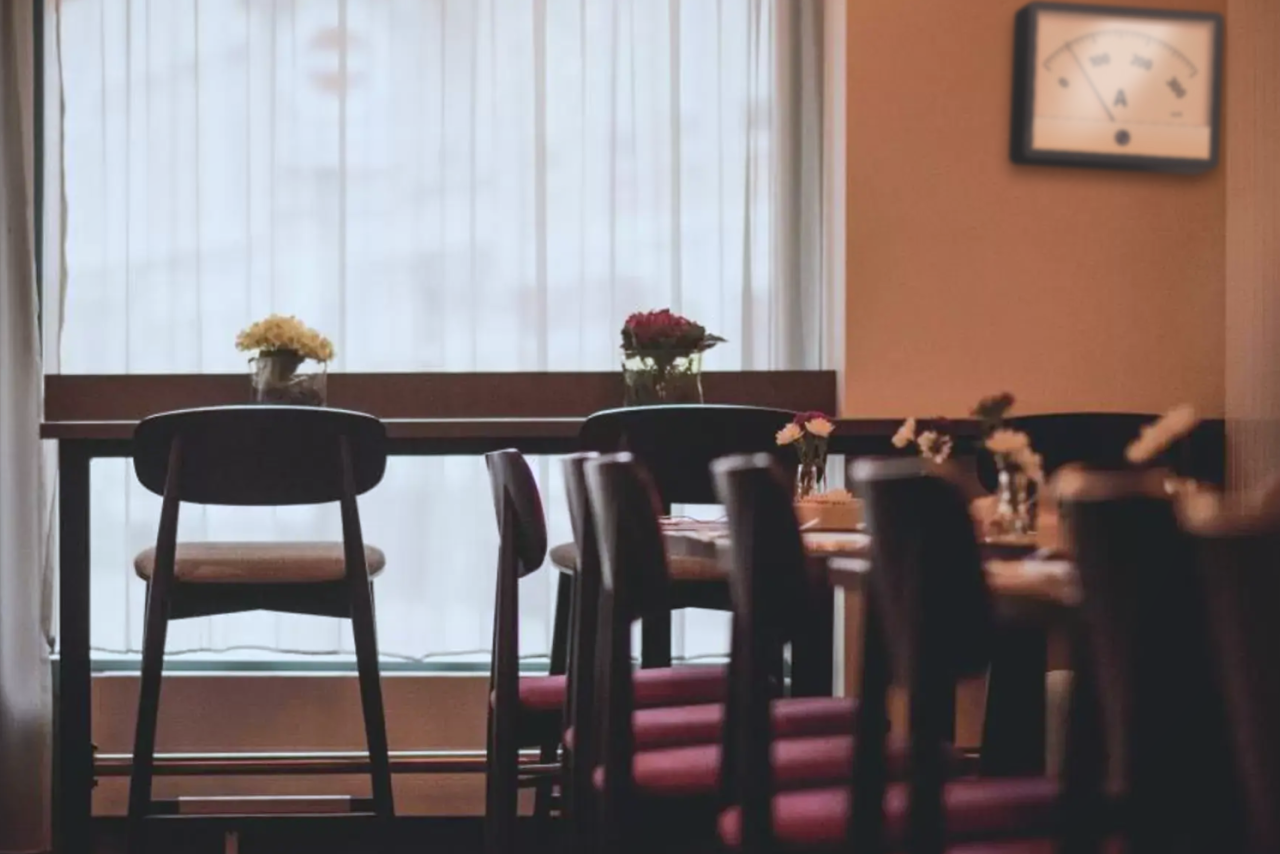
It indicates 50 A
